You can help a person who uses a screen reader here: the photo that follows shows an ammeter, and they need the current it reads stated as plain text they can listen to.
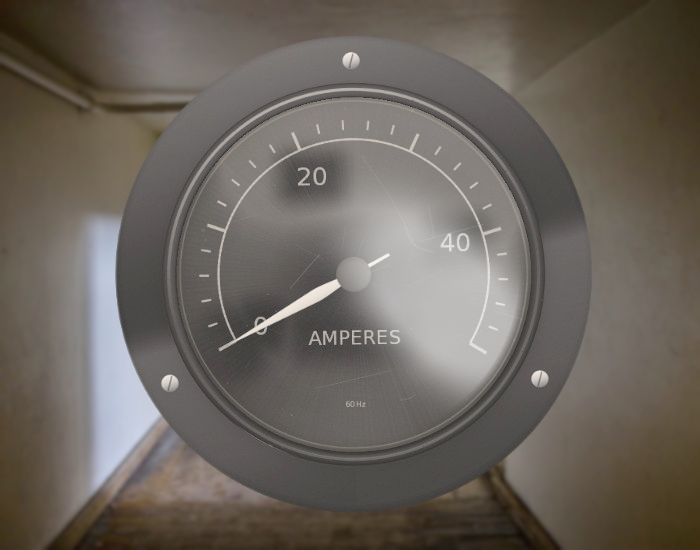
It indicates 0 A
